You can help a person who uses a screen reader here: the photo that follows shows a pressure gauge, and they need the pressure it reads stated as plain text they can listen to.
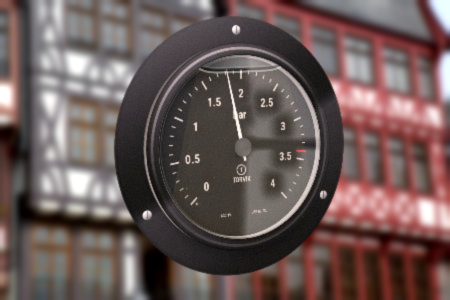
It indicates 1.8 bar
